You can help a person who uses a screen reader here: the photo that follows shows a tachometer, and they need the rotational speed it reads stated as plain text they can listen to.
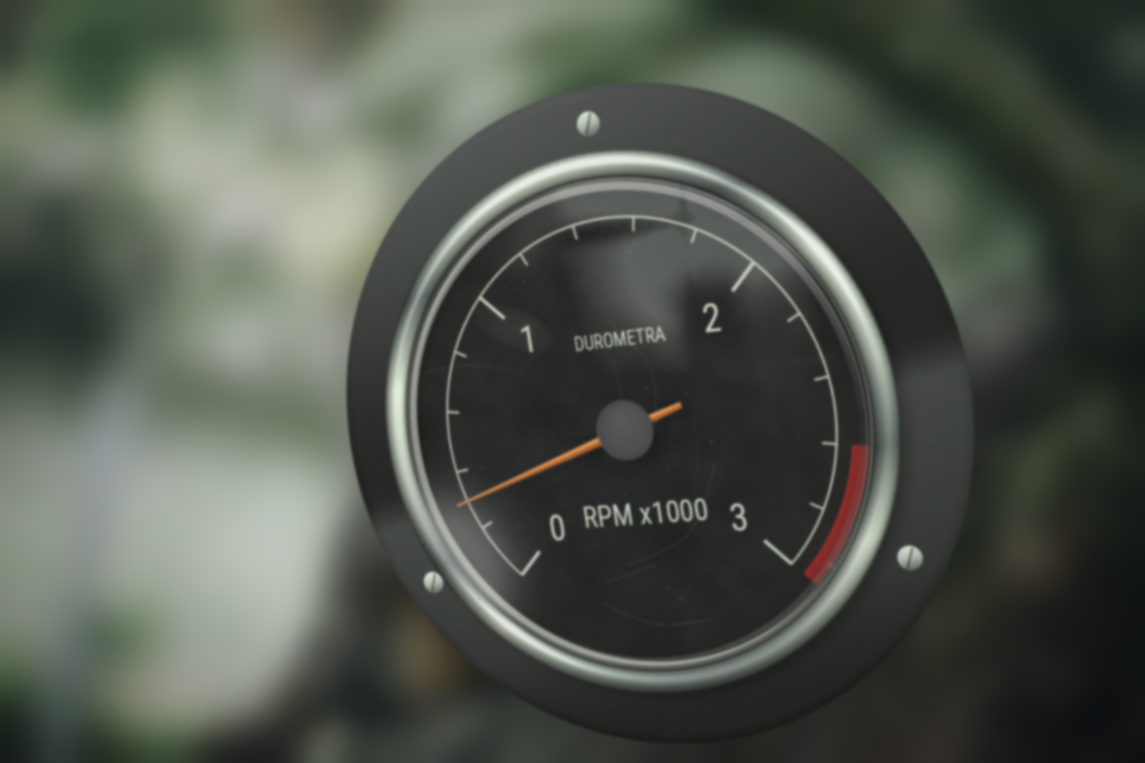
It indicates 300 rpm
